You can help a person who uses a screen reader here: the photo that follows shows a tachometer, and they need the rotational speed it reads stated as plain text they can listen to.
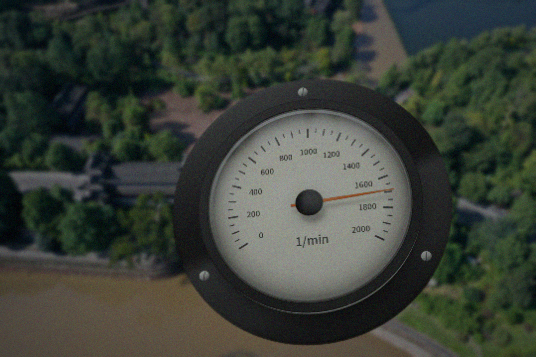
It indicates 1700 rpm
